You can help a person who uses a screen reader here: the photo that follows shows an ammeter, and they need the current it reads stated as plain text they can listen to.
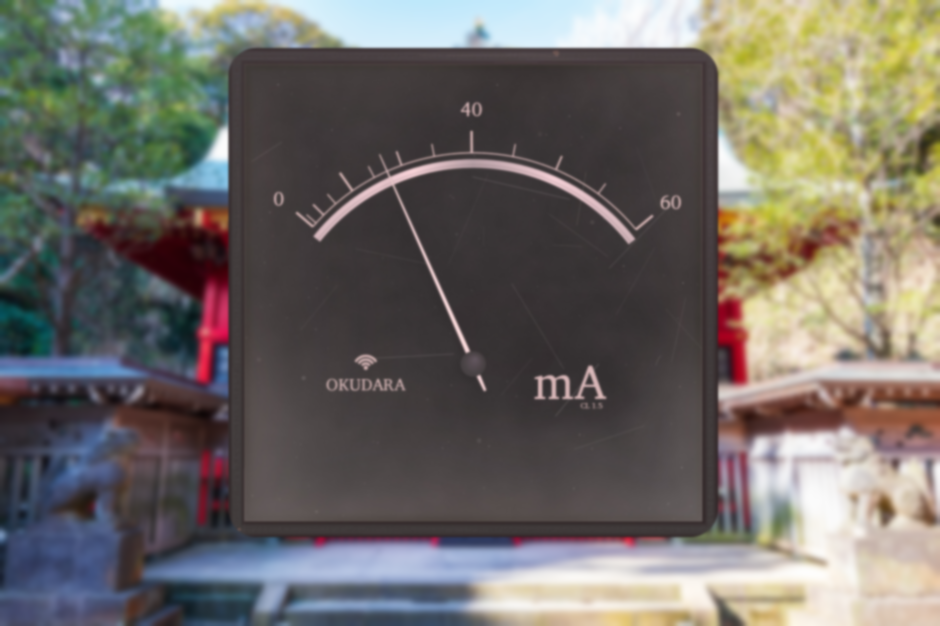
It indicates 27.5 mA
